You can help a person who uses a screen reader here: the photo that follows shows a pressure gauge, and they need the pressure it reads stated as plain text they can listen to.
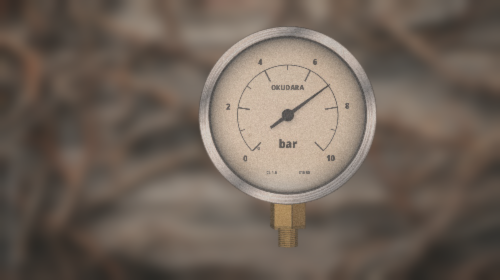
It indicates 7 bar
